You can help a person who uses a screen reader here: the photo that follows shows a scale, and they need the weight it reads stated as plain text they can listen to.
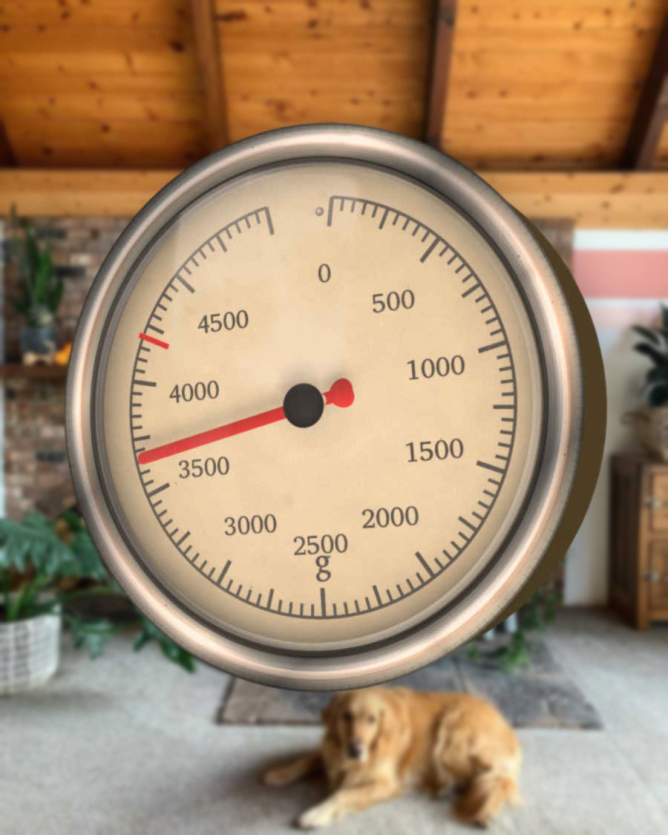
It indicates 3650 g
